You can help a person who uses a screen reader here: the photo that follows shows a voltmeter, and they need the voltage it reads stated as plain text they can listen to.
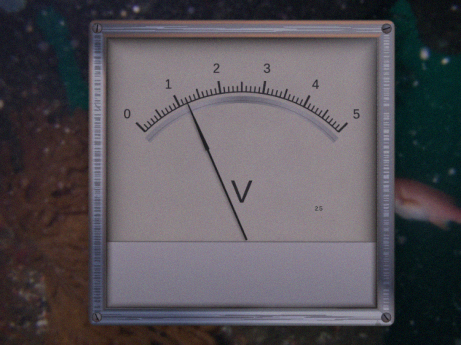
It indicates 1.2 V
